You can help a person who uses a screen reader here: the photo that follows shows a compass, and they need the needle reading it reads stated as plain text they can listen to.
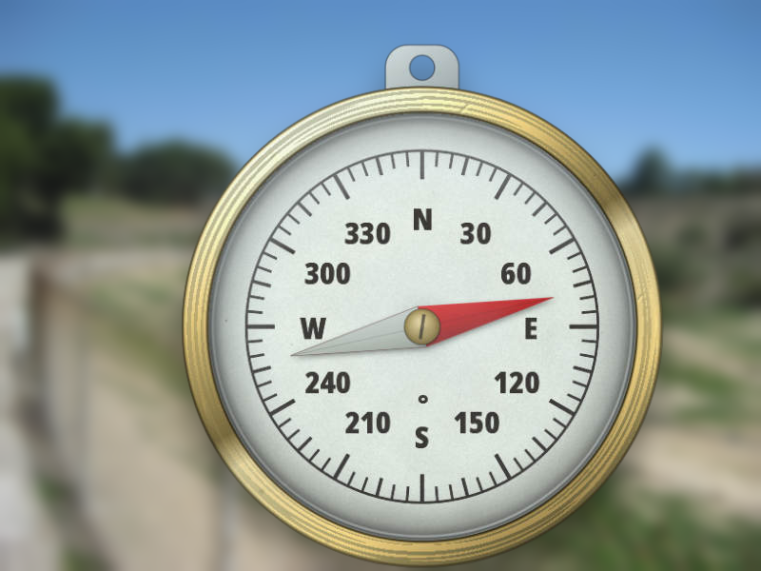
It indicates 77.5 °
